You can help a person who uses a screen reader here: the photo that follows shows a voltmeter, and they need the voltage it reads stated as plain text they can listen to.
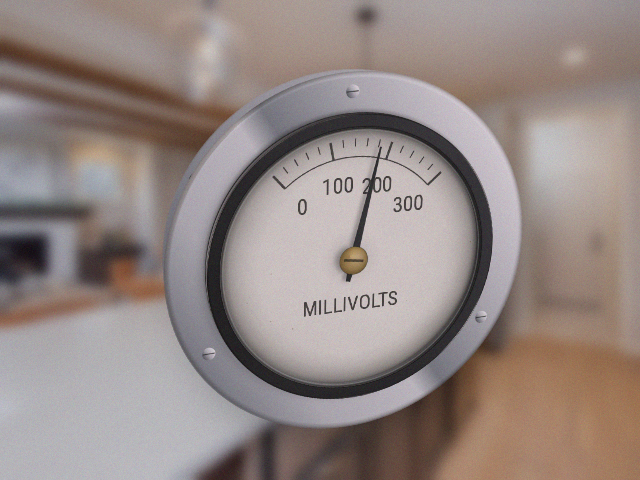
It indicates 180 mV
